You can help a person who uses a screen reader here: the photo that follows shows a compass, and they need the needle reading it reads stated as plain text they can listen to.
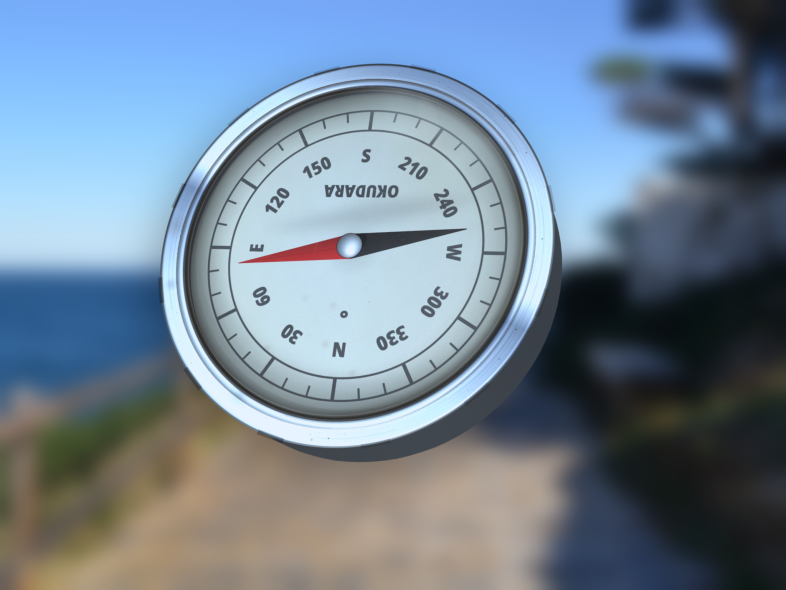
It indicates 80 °
